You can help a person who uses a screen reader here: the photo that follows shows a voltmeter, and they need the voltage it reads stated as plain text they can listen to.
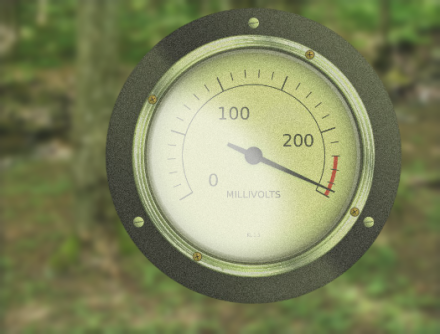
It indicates 245 mV
